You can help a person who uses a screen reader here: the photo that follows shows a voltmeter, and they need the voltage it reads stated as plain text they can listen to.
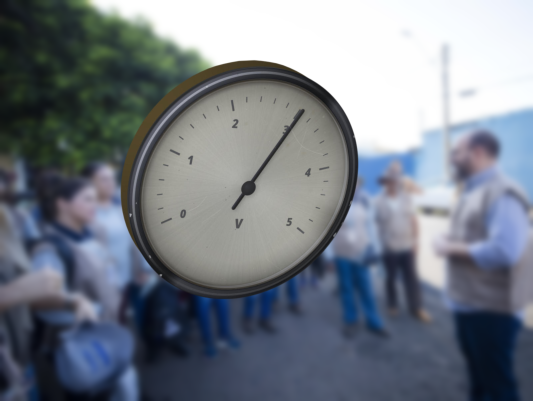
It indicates 3 V
